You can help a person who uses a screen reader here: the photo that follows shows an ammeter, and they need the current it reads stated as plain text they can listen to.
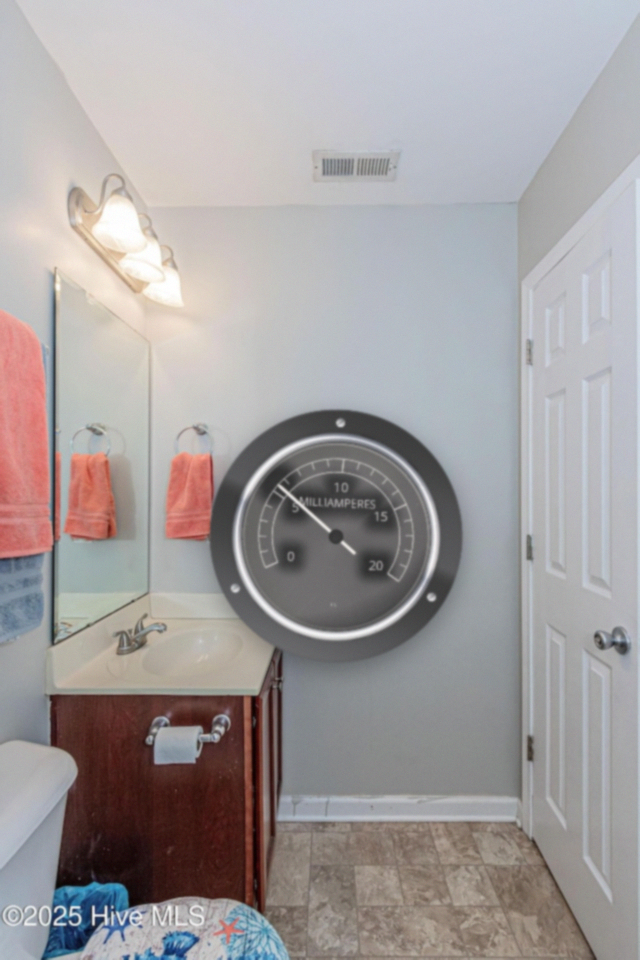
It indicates 5.5 mA
